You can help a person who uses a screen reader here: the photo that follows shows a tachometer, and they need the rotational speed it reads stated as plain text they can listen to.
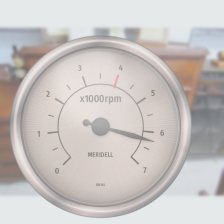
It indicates 6250 rpm
